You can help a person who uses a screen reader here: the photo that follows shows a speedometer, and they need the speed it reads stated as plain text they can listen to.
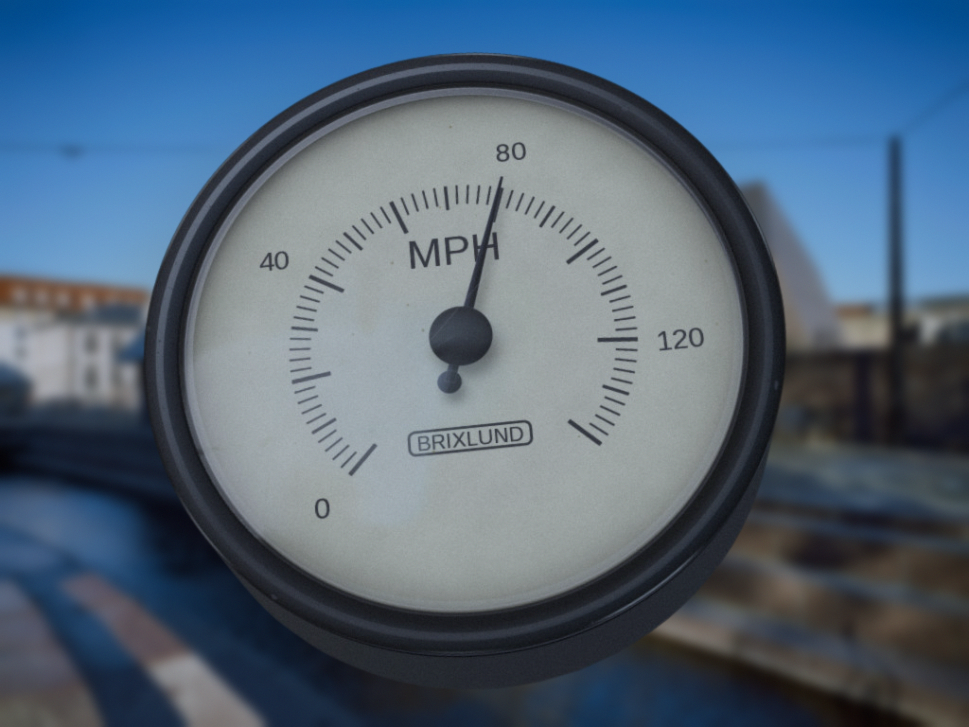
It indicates 80 mph
